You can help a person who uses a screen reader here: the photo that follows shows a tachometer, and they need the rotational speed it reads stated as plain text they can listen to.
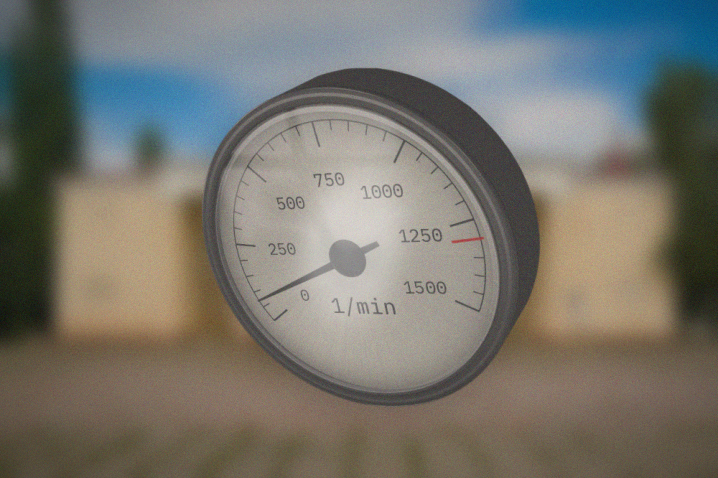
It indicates 75 rpm
